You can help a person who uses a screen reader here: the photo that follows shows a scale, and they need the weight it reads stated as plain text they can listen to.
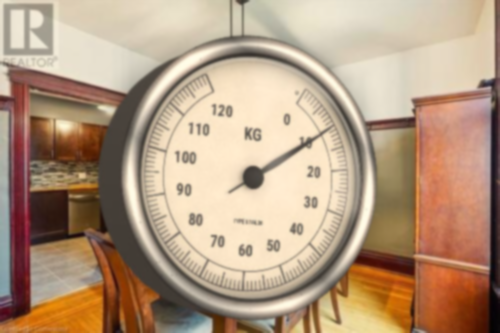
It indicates 10 kg
